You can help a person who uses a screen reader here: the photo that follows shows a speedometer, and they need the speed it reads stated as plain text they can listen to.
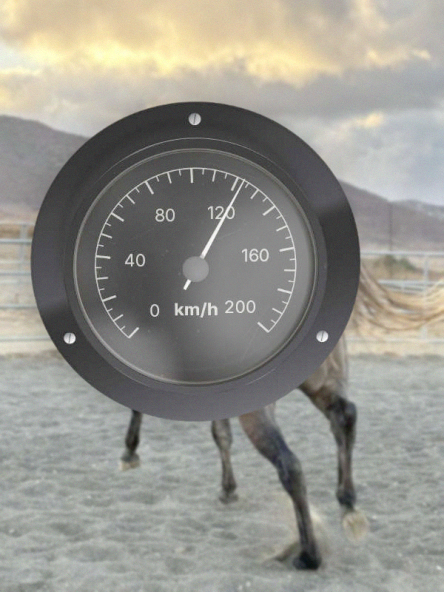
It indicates 122.5 km/h
